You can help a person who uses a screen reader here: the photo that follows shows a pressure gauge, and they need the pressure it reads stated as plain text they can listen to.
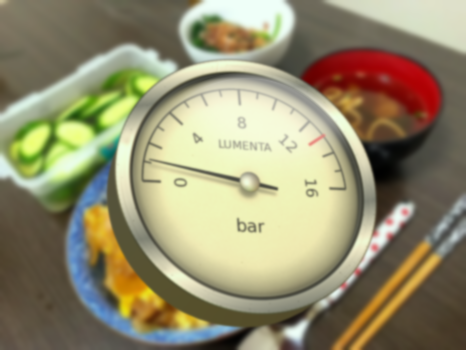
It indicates 1 bar
